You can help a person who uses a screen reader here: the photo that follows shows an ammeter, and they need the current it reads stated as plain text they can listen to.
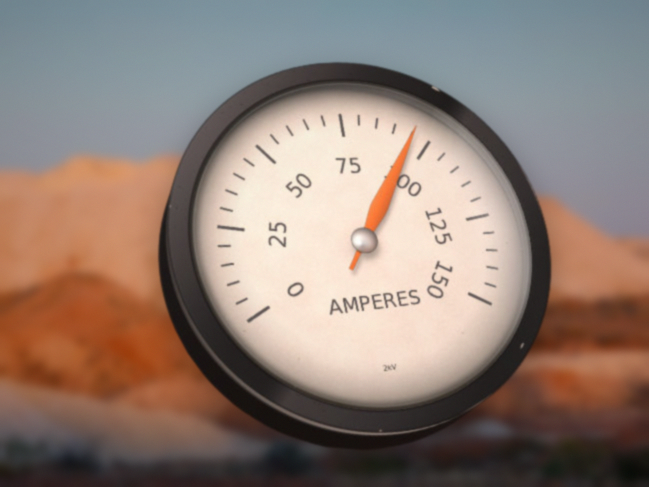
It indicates 95 A
